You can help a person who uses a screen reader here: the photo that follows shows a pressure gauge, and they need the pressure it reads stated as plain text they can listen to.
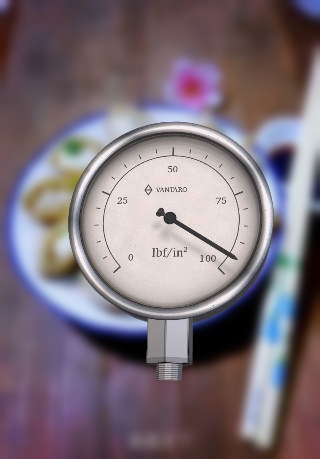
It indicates 95 psi
